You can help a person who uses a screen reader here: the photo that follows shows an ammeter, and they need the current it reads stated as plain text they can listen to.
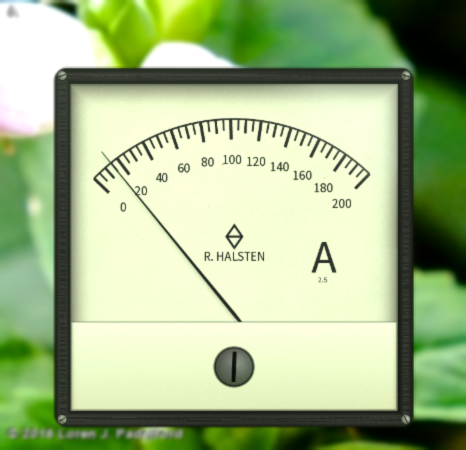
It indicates 15 A
